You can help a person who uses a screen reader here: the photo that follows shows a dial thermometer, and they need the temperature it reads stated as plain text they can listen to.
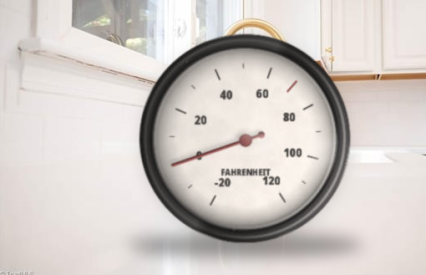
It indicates 0 °F
